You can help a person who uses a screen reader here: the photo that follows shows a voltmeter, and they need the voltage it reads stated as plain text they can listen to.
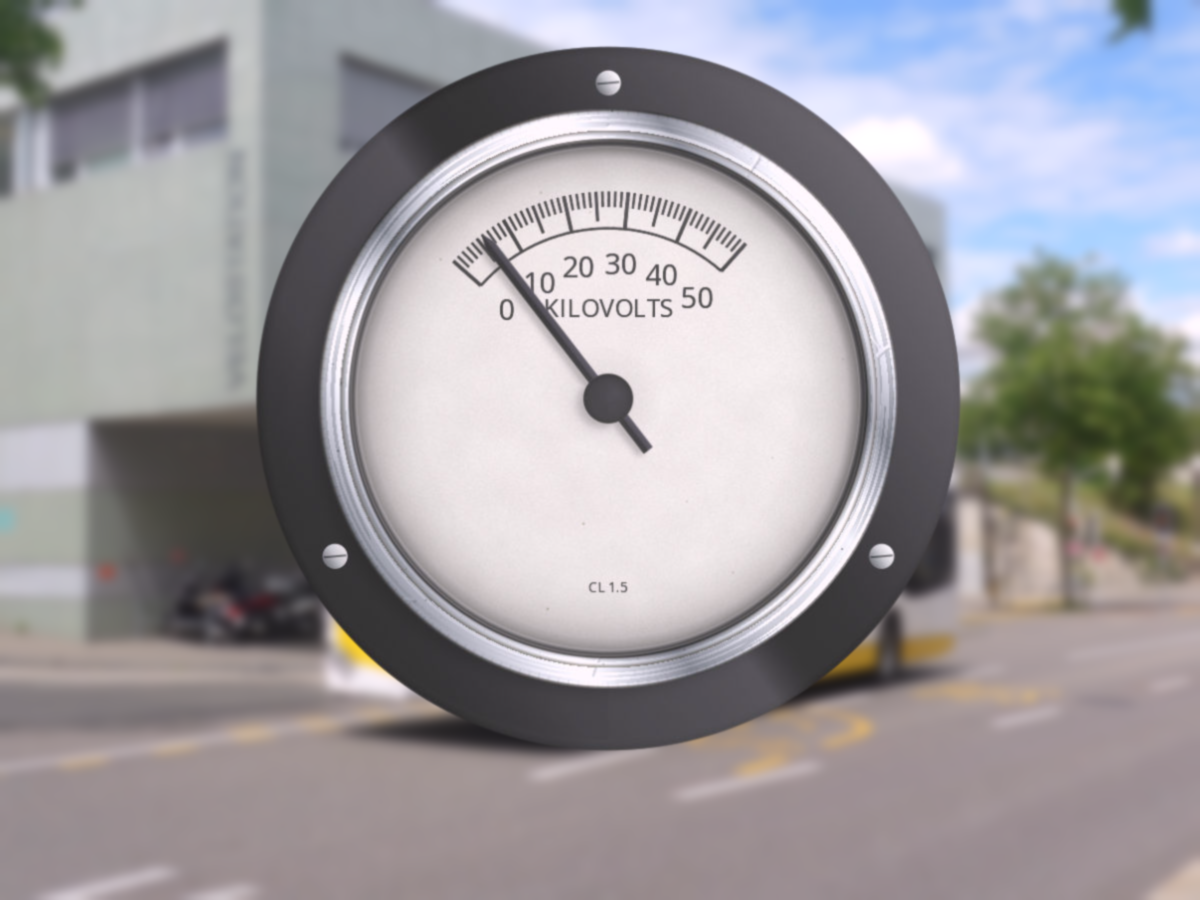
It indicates 6 kV
